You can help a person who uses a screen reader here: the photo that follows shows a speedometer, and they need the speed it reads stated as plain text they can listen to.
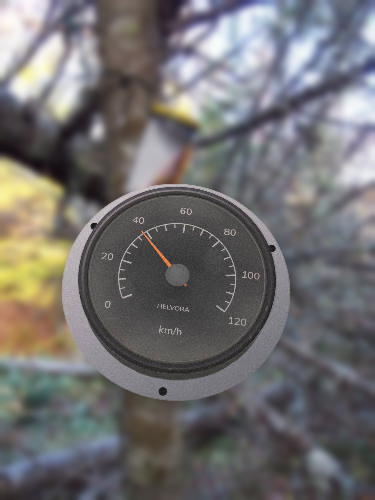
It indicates 37.5 km/h
